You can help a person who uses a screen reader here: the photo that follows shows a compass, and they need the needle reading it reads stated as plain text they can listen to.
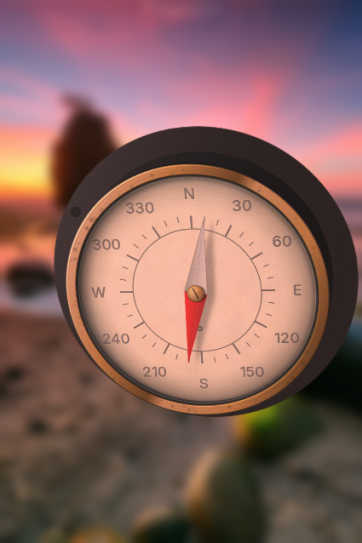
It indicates 190 °
